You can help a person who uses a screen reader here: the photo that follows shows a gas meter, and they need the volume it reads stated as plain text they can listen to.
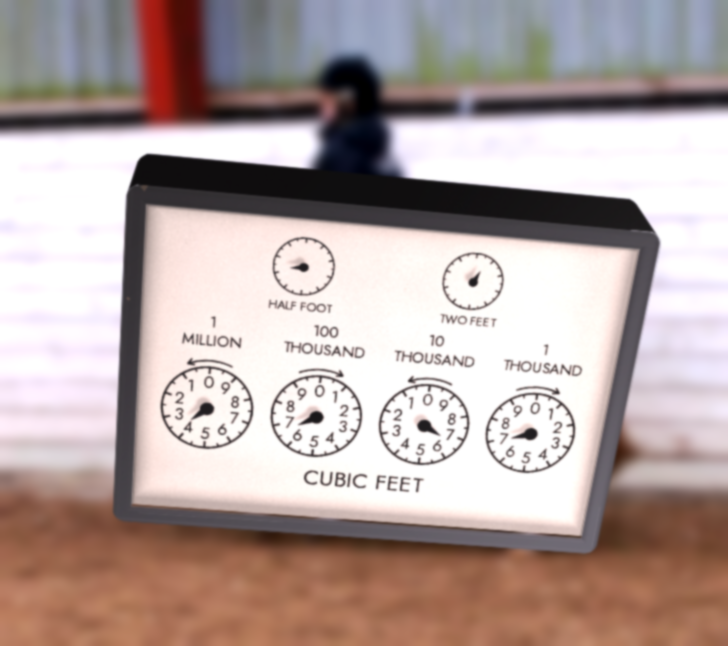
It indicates 366700 ft³
